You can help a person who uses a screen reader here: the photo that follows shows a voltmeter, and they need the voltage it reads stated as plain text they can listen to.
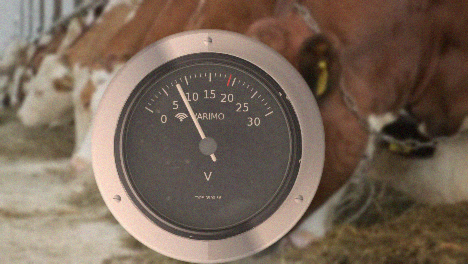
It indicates 8 V
